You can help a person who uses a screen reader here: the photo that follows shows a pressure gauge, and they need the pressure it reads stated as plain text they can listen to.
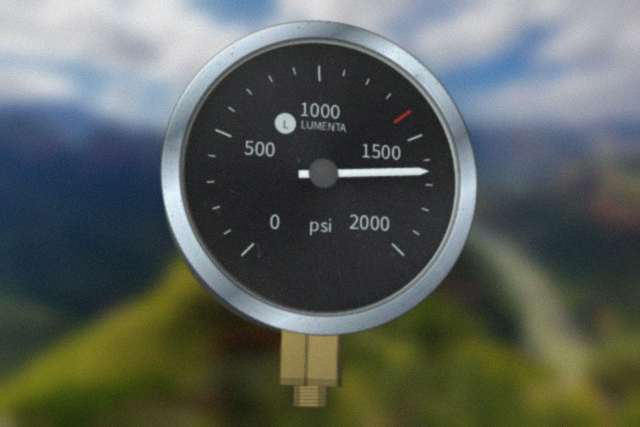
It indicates 1650 psi
